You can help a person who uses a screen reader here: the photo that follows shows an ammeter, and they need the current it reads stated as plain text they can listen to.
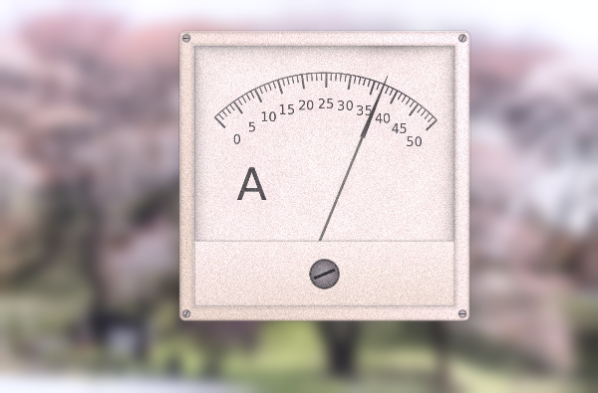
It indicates 37 A
